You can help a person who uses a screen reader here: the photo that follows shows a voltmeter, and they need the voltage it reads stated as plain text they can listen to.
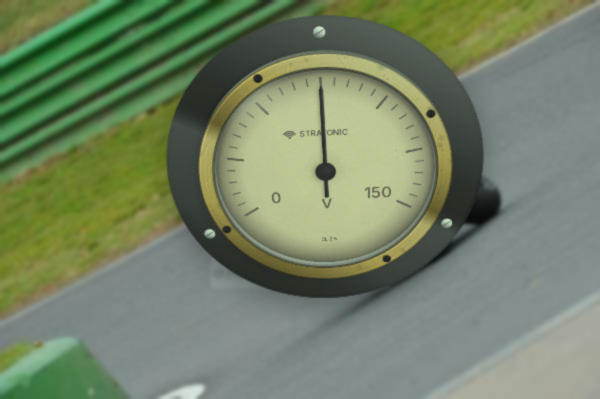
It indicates 75 V
